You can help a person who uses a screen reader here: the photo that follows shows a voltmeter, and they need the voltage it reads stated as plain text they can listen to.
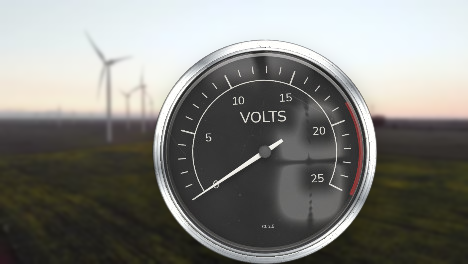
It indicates 0 V
